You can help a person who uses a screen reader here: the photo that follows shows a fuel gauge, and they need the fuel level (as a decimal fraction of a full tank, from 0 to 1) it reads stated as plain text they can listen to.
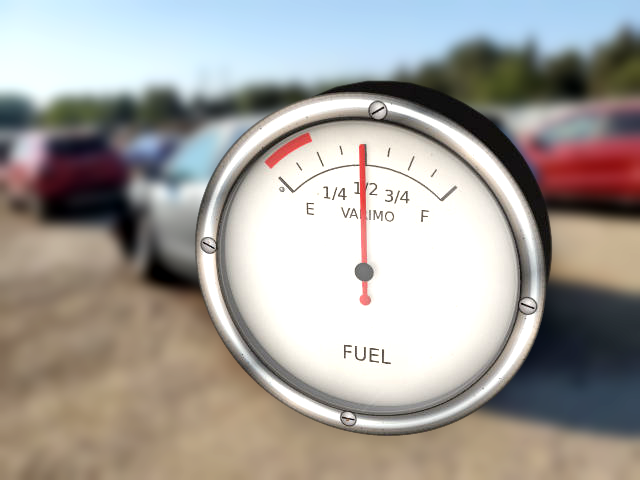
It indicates 0.5
